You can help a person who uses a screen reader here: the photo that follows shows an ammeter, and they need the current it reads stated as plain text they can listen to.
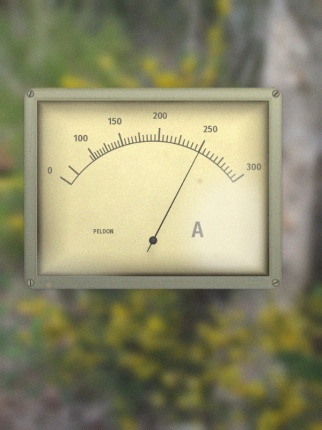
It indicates 250 A
